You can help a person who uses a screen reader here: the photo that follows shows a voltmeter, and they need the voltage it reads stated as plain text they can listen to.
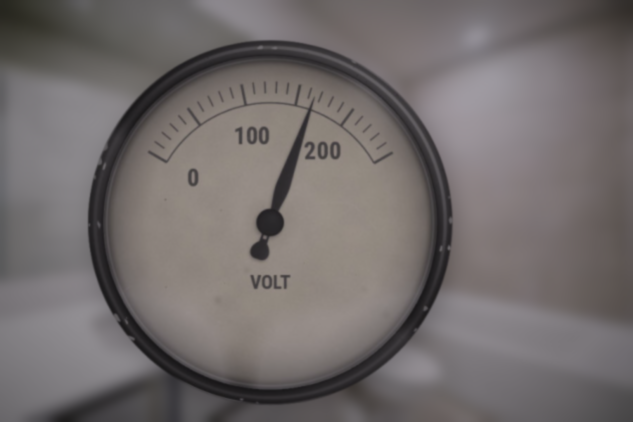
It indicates 165 V
